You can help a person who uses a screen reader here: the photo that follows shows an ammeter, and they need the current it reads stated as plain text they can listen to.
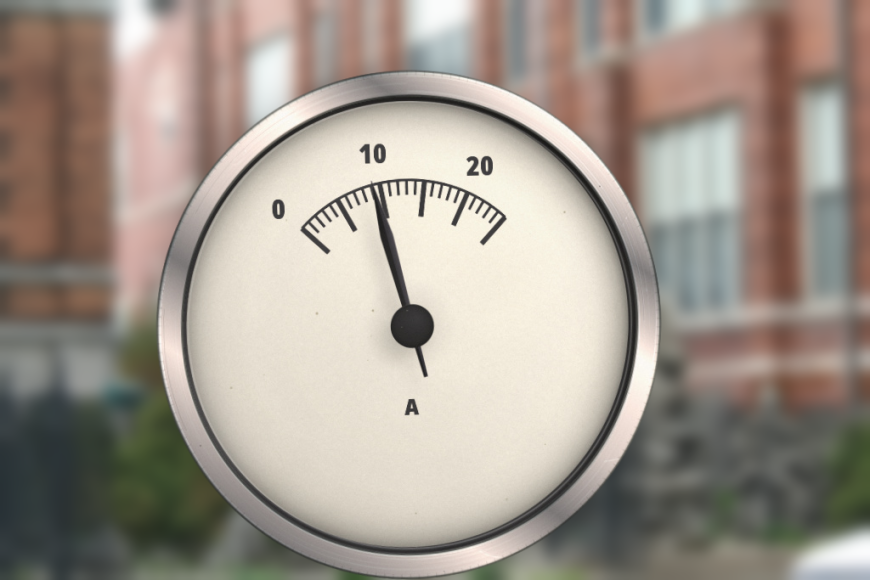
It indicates 9 A
